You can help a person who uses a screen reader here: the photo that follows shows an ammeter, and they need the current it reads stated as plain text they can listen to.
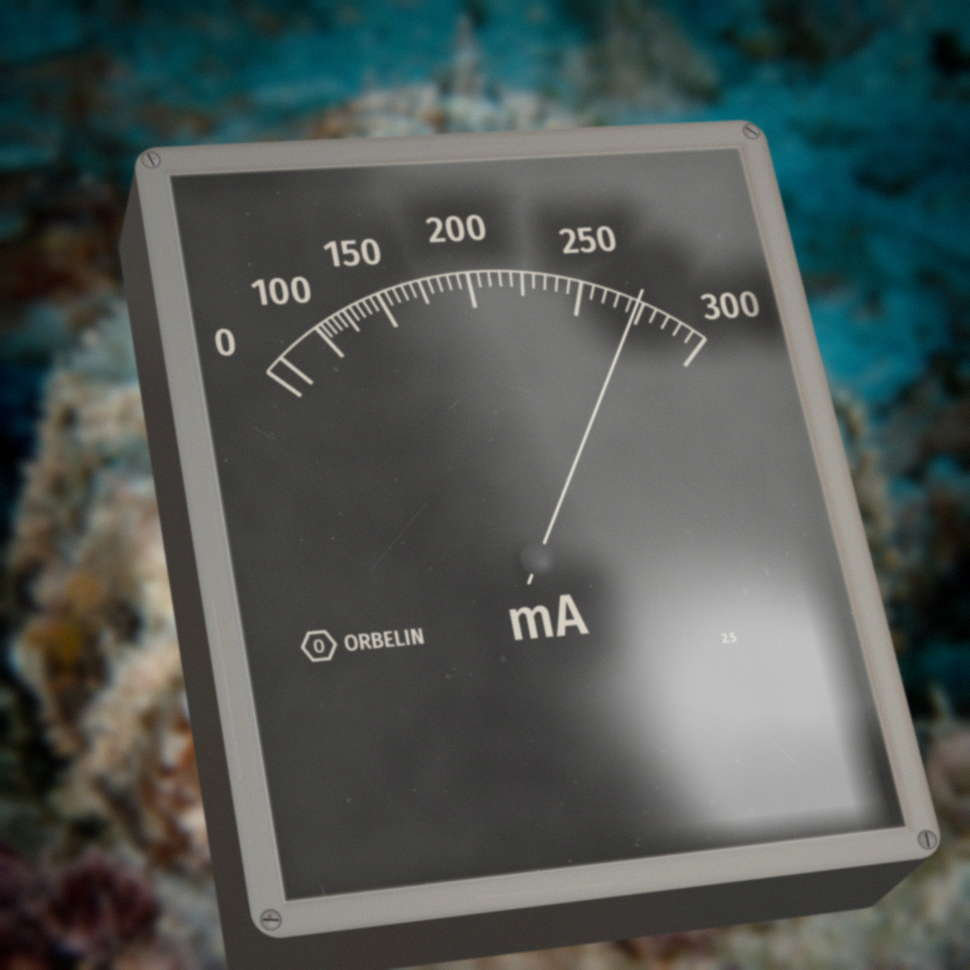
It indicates 272.5 mA
